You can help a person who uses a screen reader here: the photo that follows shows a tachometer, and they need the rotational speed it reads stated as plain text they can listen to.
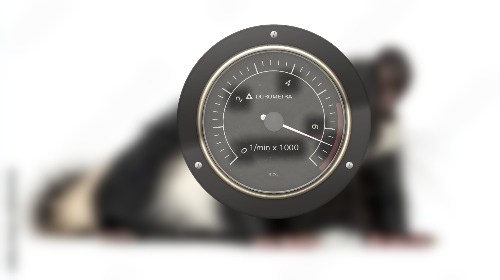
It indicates 6400 rpm
